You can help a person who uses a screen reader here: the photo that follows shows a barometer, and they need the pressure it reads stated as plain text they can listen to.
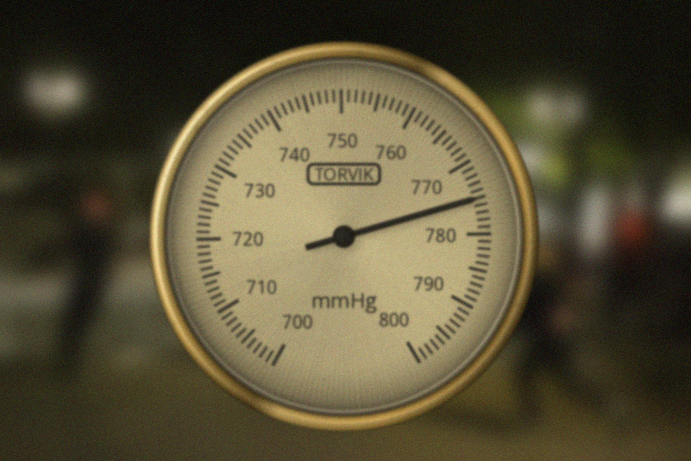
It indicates 775 mmHg
